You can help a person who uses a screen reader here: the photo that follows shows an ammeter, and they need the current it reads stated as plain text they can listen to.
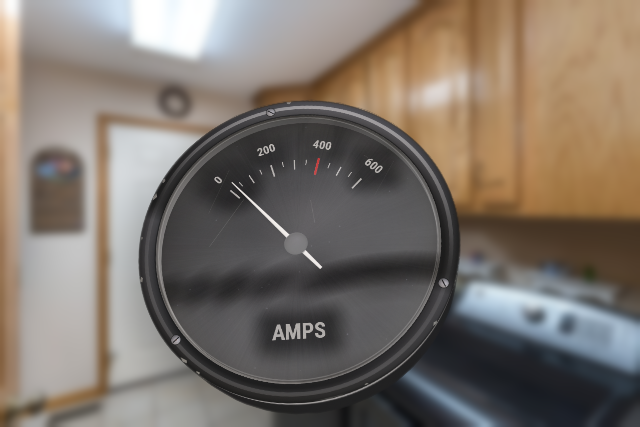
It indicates 25 A
